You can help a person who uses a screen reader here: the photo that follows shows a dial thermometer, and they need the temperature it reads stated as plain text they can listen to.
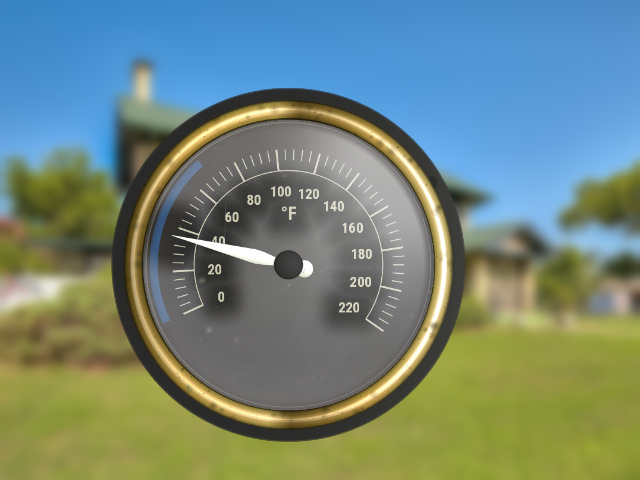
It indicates 36 °F
